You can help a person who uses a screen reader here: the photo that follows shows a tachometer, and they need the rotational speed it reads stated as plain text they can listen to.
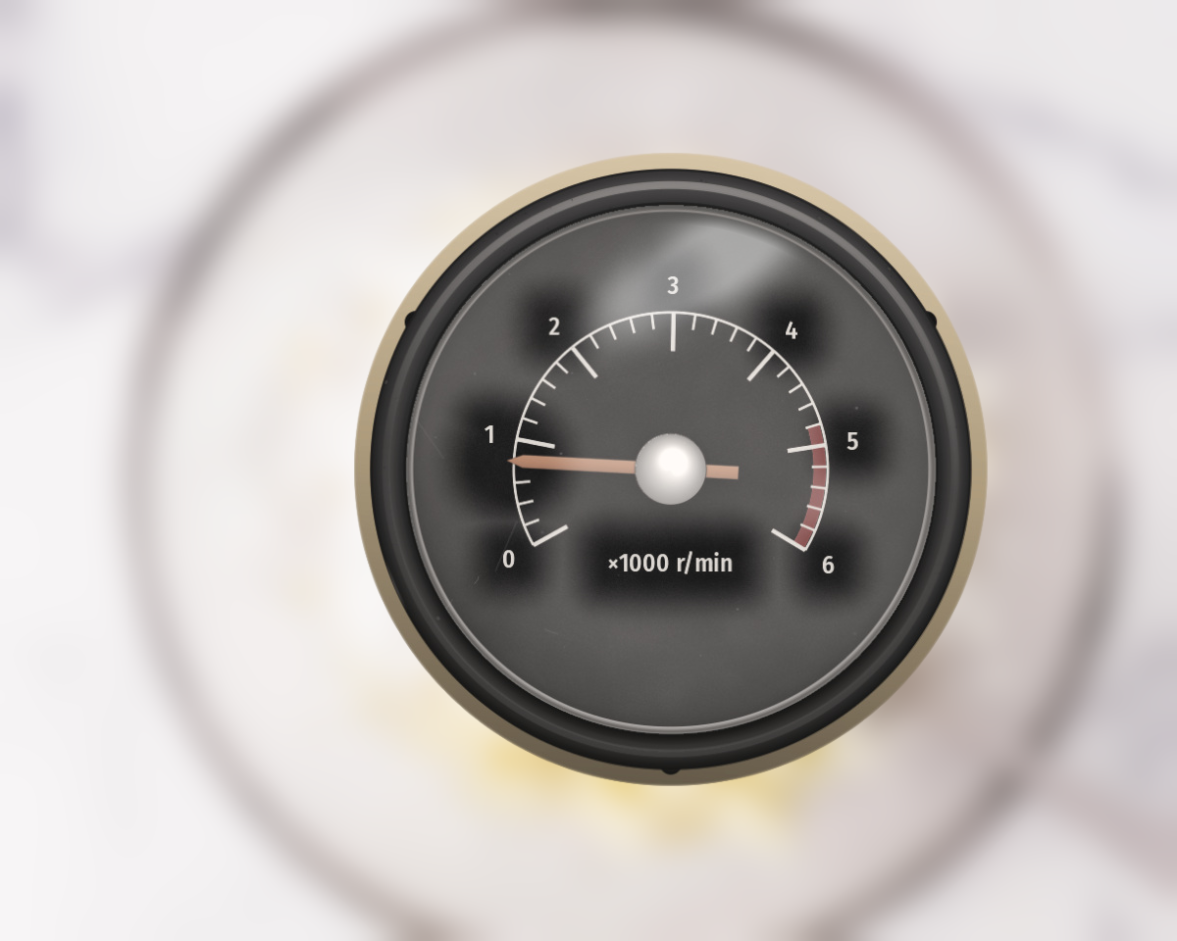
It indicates 800 rpm
